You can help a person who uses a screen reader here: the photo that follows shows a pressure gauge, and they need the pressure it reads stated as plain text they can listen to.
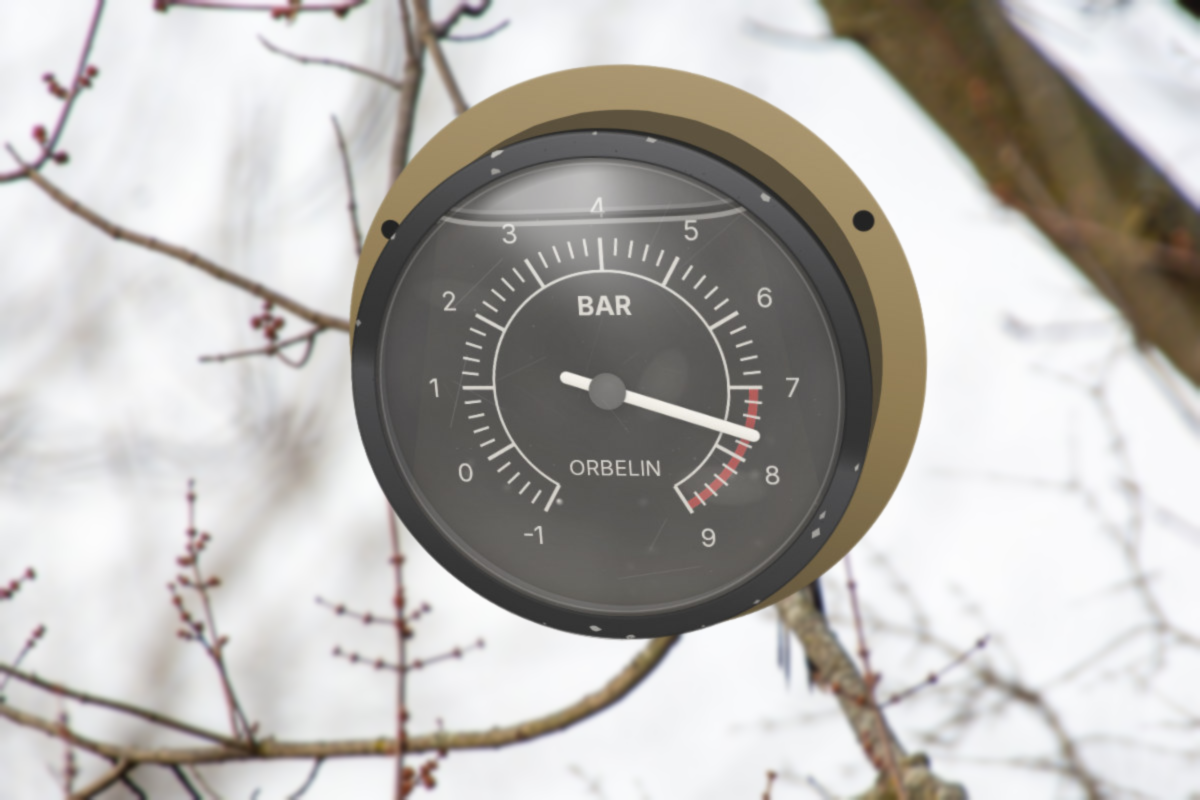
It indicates 7.6 bar
